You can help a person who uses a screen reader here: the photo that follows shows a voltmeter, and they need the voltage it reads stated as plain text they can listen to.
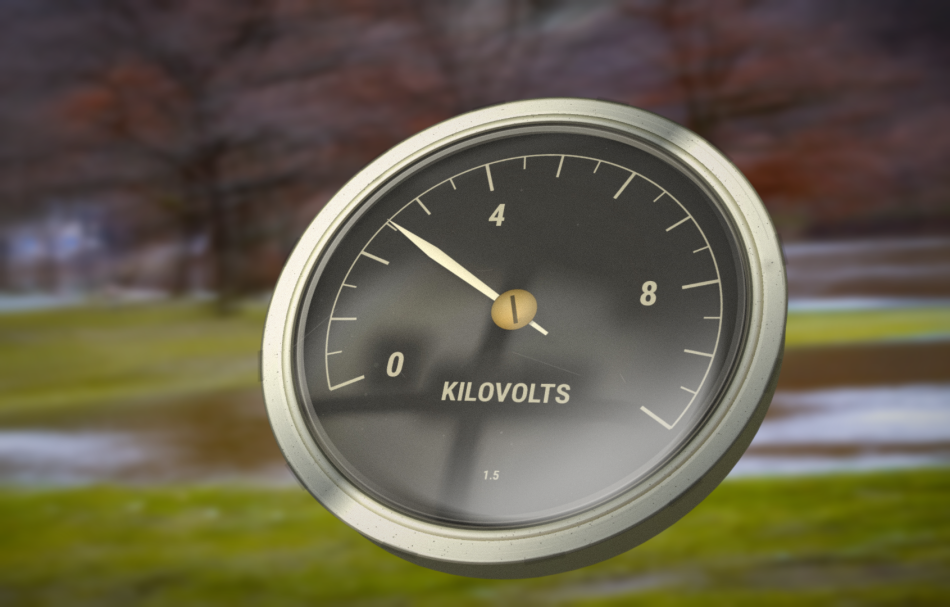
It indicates 2.5 kV
